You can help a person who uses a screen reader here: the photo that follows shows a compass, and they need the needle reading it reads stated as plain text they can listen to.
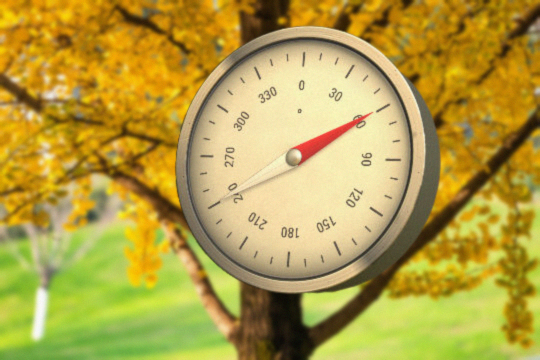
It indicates 60 °
